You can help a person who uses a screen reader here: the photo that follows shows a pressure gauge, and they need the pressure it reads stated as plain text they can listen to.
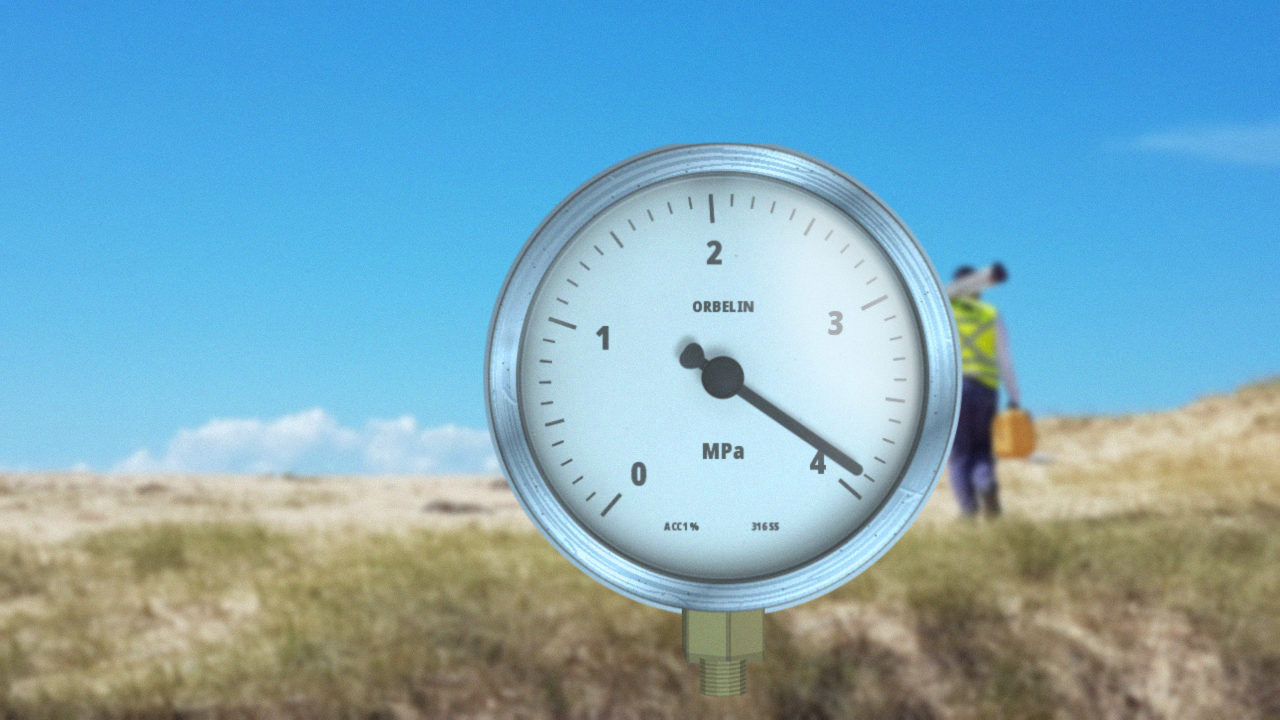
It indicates 3.9 MPa
